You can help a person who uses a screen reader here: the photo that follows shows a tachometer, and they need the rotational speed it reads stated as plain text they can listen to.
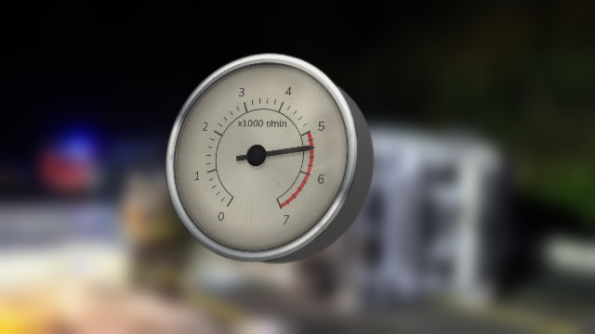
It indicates 5400 rpm
